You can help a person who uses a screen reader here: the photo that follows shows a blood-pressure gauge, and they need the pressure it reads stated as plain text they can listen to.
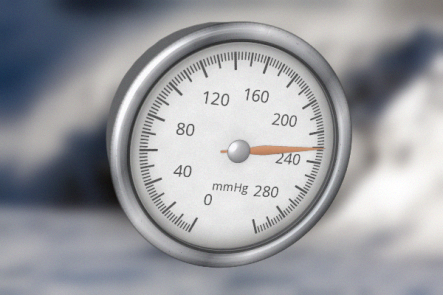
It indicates 230 mmHg
